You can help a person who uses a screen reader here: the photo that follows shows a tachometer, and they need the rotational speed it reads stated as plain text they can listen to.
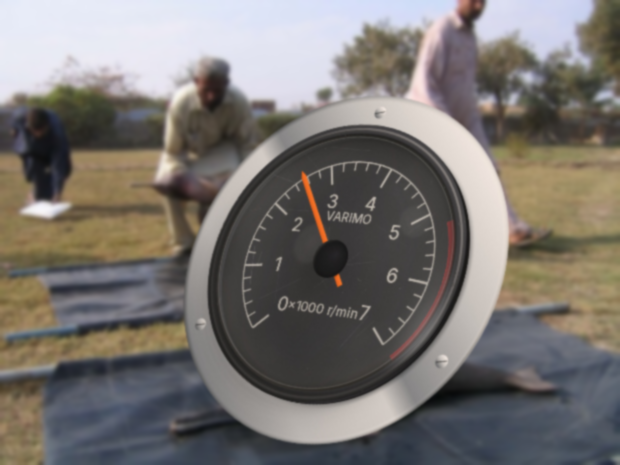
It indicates 2600 rpm
